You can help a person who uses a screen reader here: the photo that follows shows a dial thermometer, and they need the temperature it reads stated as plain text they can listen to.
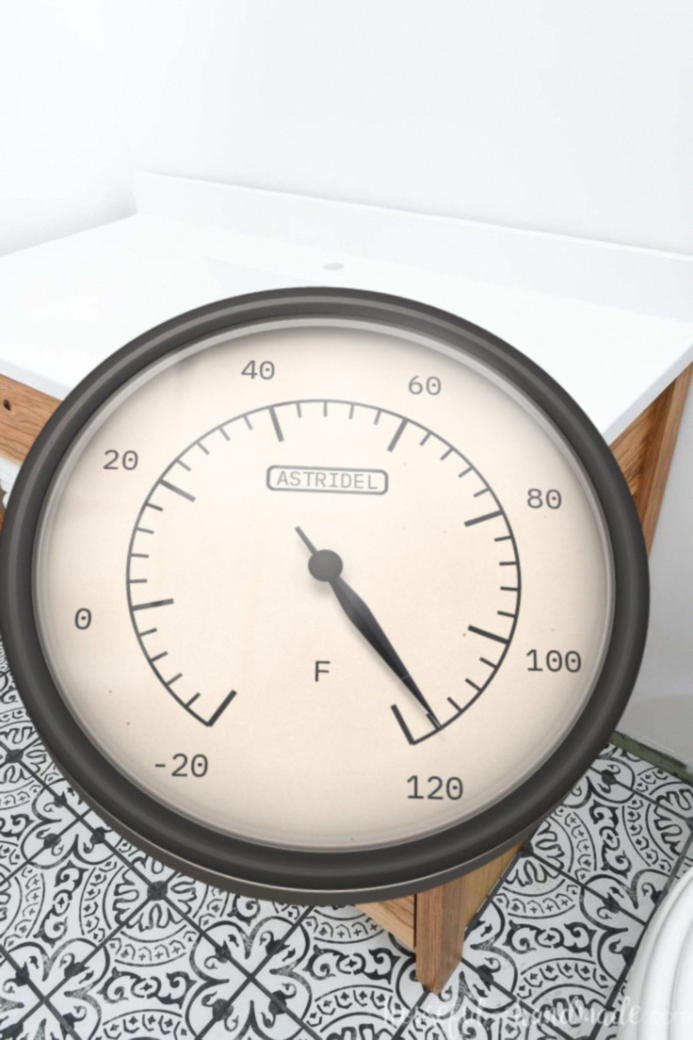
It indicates 116 °F
